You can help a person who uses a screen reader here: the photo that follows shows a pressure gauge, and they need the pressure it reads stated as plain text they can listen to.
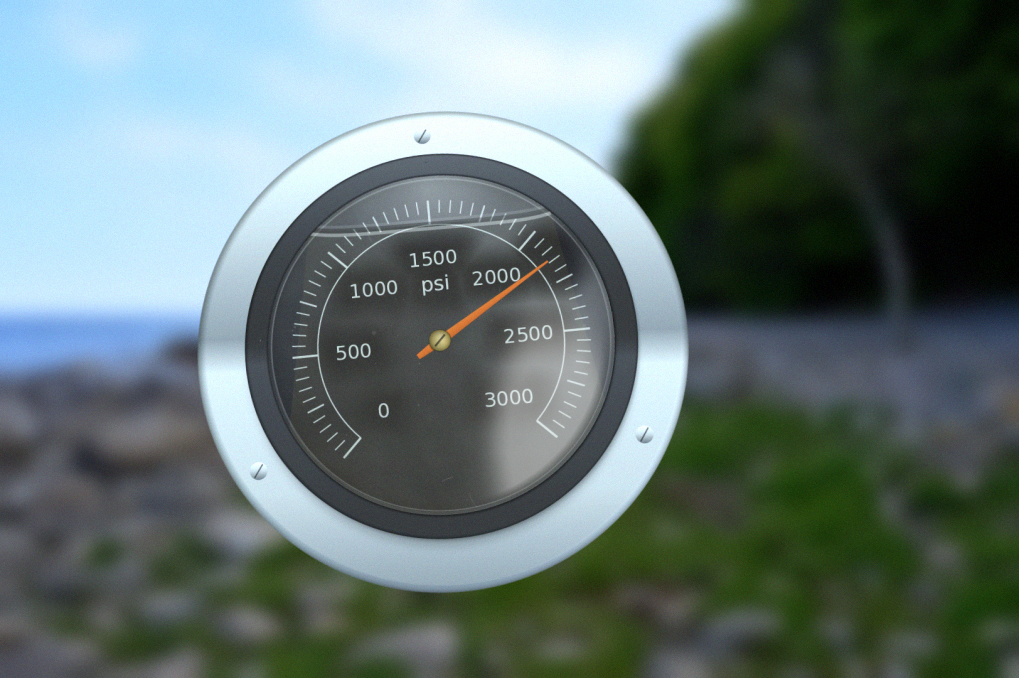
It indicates 2150 psi
